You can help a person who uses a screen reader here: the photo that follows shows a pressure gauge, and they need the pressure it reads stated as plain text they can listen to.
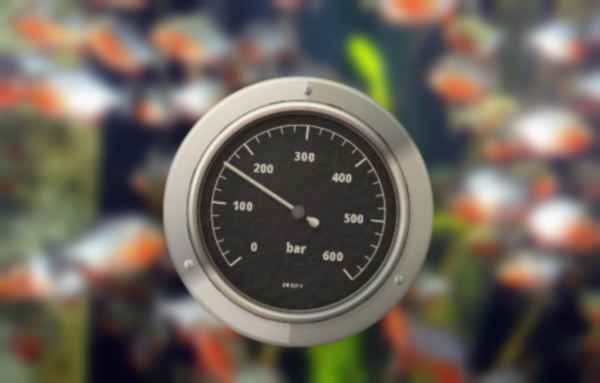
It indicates 160 bar
